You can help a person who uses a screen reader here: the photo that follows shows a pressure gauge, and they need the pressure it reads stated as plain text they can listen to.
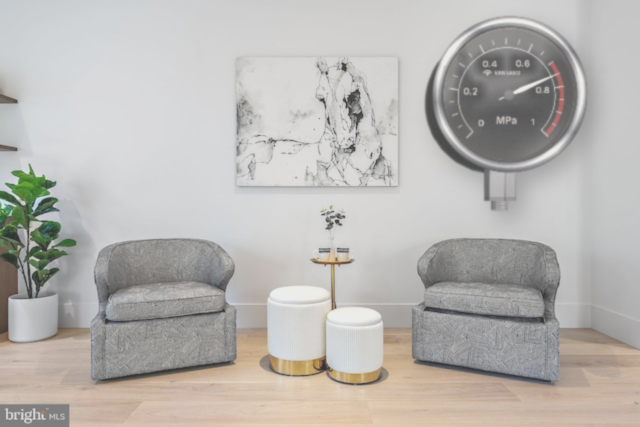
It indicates 0.75 MPa
